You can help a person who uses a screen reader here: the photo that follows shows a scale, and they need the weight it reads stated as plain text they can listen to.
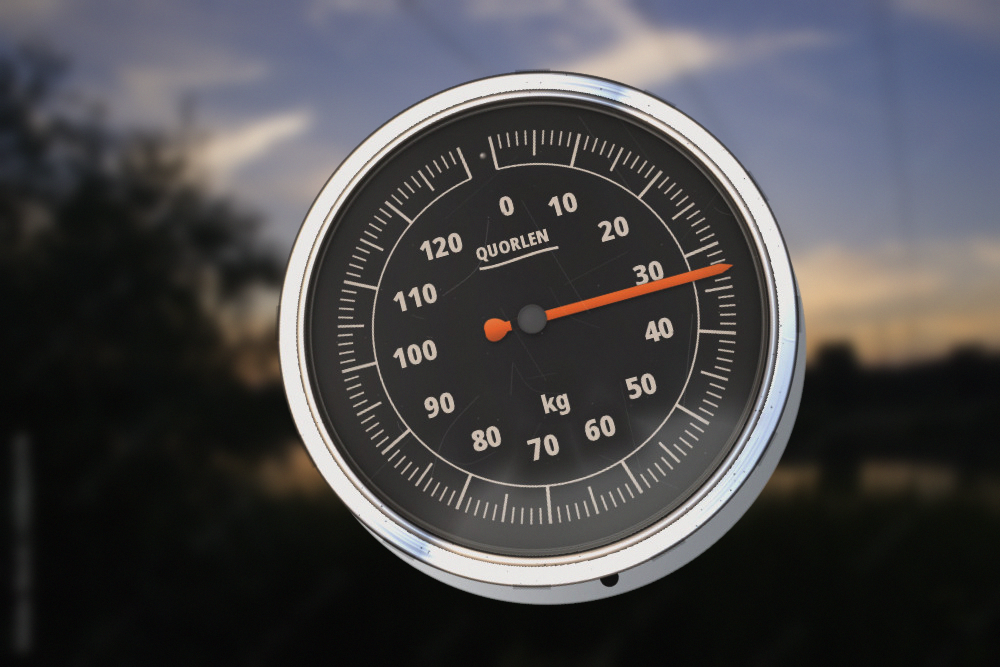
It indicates 33 kg
